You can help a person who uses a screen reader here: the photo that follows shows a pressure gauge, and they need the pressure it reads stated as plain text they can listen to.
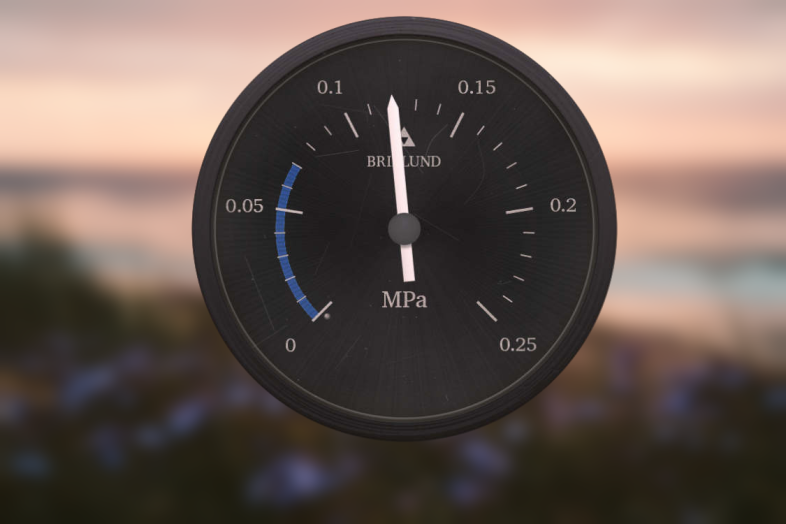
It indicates 0.12 MPa
